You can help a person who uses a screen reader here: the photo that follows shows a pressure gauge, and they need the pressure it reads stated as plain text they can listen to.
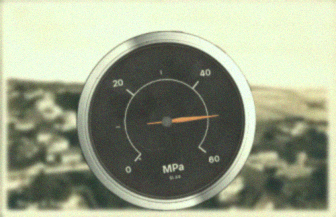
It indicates 50 MPa
